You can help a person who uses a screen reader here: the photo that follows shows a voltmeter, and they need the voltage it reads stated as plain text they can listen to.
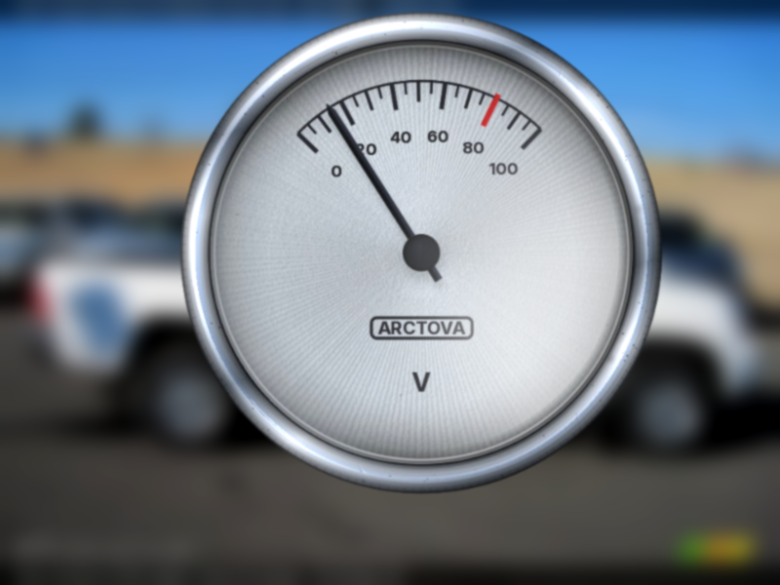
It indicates 15 V
